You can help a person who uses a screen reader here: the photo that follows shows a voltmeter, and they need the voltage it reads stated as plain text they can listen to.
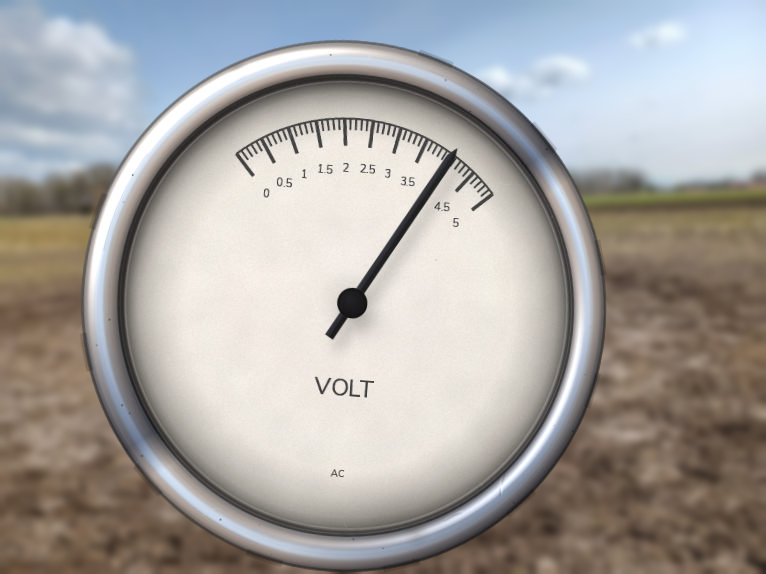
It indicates 4 V
